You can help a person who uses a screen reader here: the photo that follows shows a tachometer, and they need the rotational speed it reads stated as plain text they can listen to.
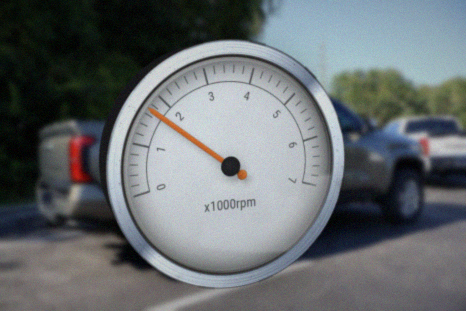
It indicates 1700 rpm
